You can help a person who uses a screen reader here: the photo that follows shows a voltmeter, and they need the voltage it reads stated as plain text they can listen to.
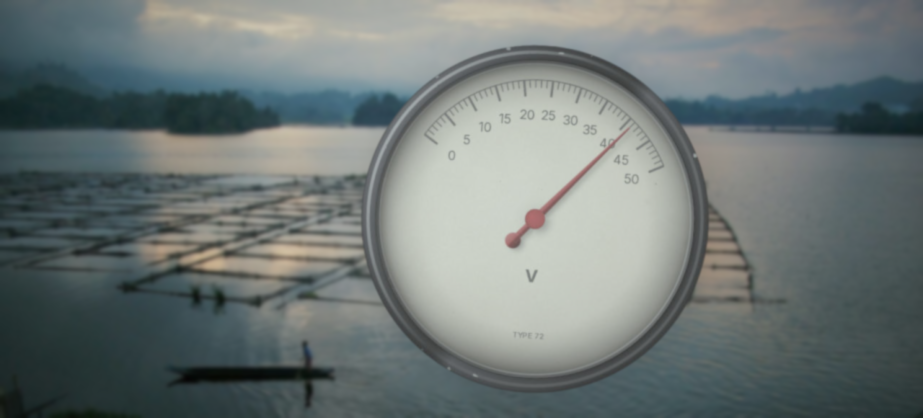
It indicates 41 V
